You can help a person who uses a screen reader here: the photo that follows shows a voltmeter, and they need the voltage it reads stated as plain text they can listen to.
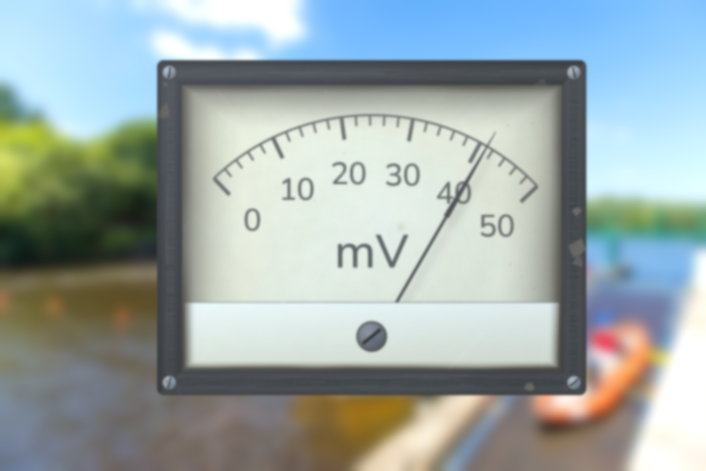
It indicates 41 mV
